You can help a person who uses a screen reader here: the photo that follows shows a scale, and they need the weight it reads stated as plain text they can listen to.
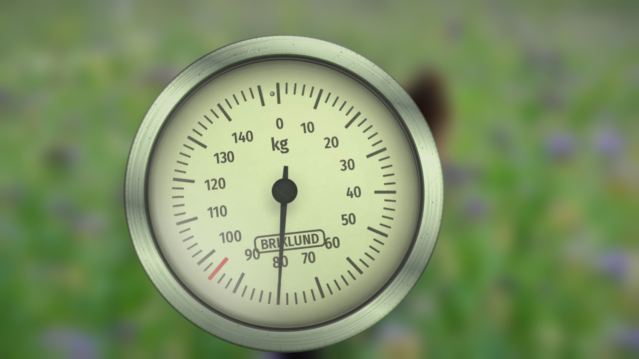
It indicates 80 kg
